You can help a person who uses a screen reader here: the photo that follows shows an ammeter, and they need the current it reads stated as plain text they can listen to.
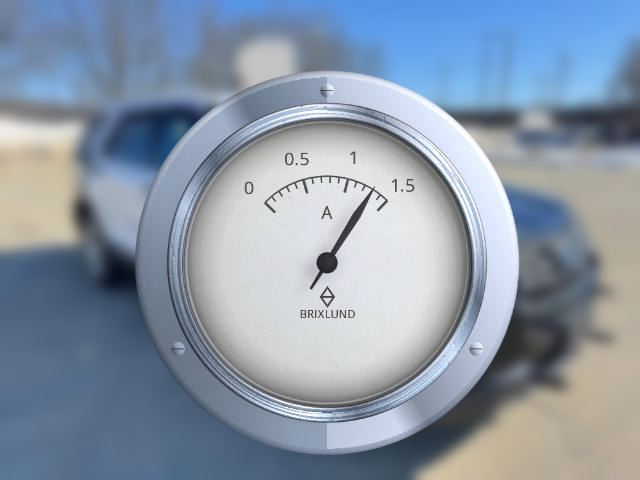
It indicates 1.3 A
